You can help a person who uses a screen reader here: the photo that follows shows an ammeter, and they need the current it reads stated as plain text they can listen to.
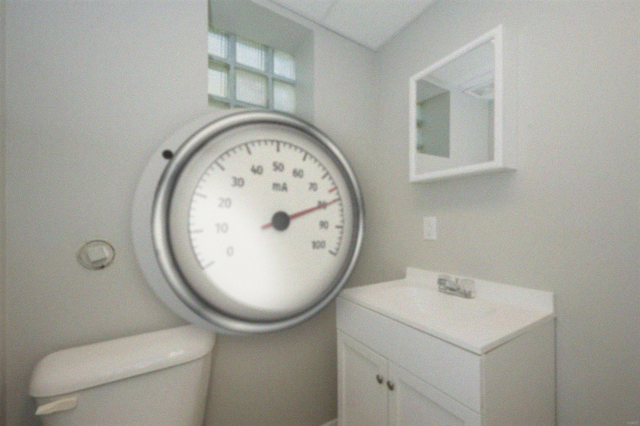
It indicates 80 mA
